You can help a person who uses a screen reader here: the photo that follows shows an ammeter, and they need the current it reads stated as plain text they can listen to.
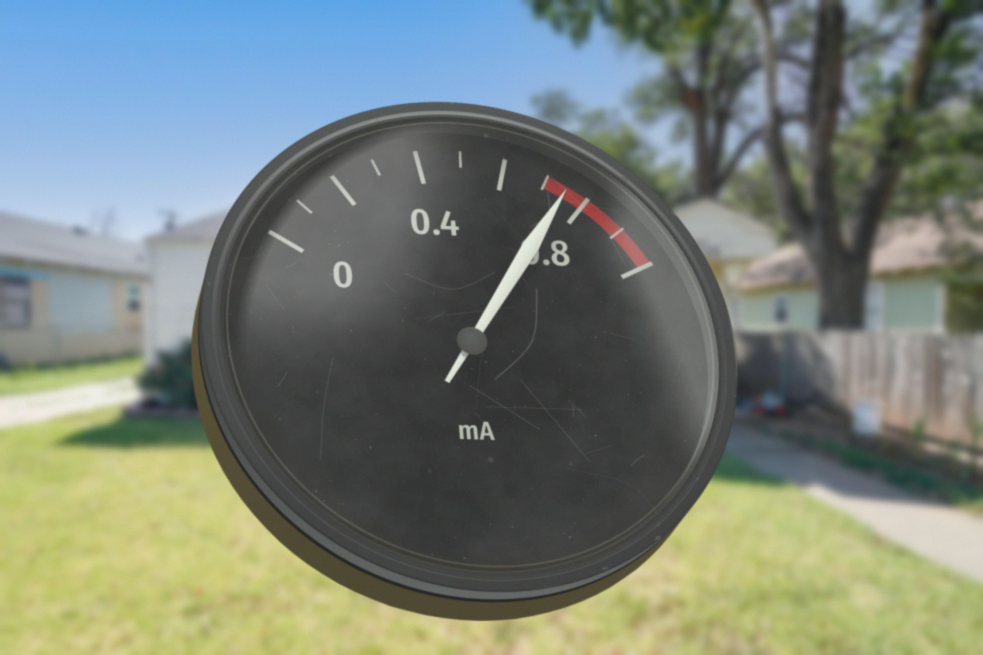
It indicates 0.75 mA
